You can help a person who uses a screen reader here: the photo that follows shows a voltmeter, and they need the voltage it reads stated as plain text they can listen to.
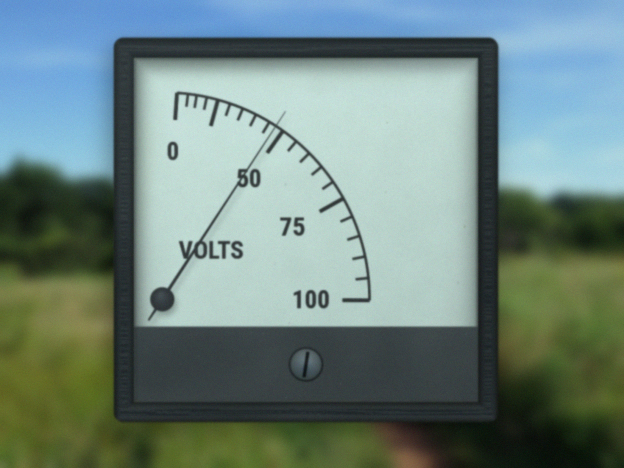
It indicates 47.5 V
